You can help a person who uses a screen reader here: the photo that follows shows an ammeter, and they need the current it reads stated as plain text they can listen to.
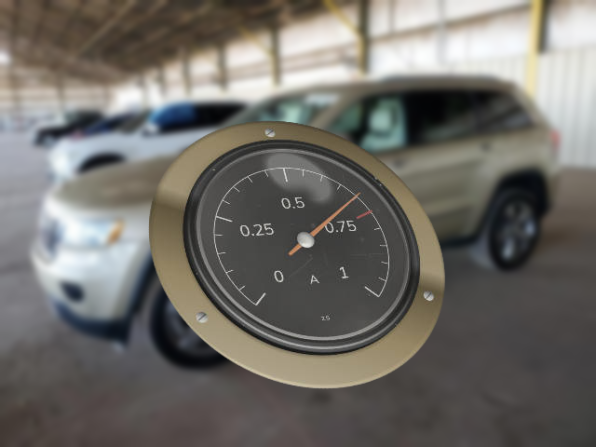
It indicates 0.7 A
